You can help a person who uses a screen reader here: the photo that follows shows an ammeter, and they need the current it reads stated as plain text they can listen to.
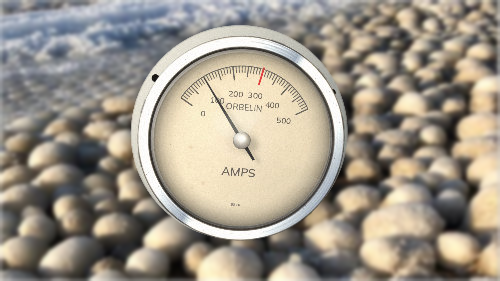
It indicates 100 A
